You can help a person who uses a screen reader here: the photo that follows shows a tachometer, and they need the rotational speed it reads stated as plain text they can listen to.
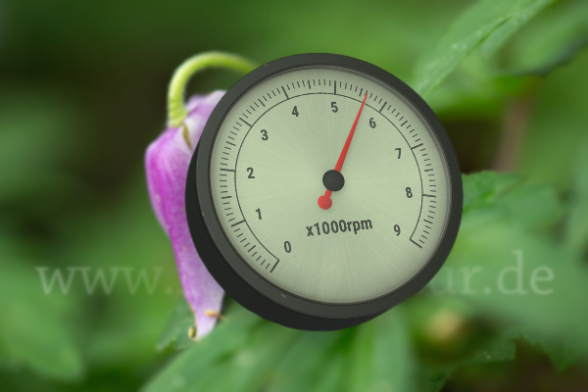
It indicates 5600 rpm
